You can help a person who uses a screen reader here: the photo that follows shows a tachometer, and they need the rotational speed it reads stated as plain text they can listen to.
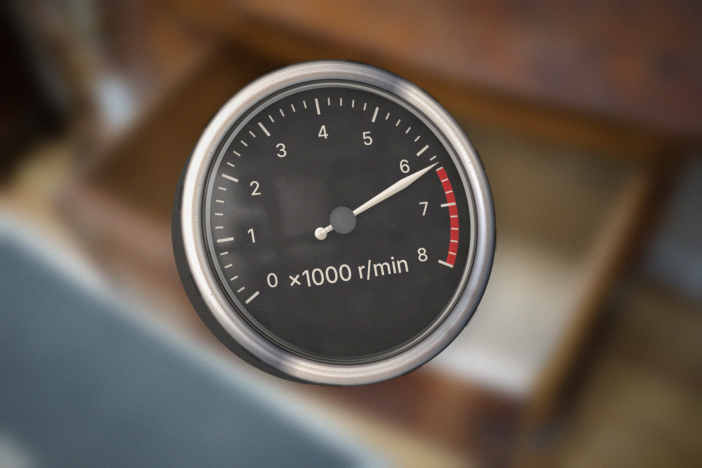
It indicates 6300 rpm
